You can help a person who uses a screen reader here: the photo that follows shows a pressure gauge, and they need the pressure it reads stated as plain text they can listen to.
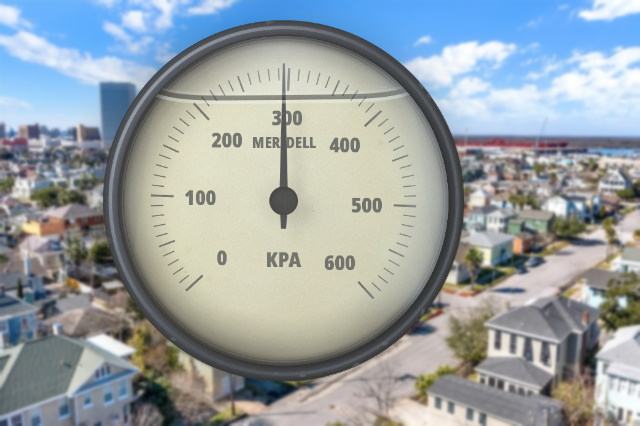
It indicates 295 kPa
